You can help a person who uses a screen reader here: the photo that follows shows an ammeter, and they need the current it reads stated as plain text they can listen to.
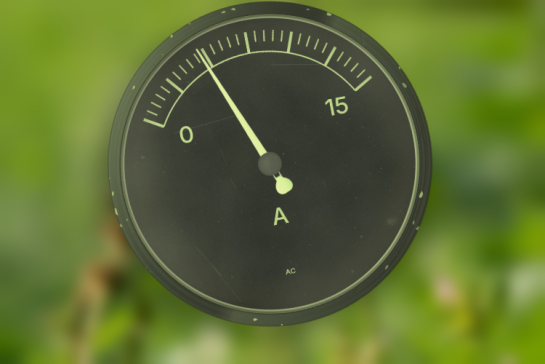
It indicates 4.75 A
